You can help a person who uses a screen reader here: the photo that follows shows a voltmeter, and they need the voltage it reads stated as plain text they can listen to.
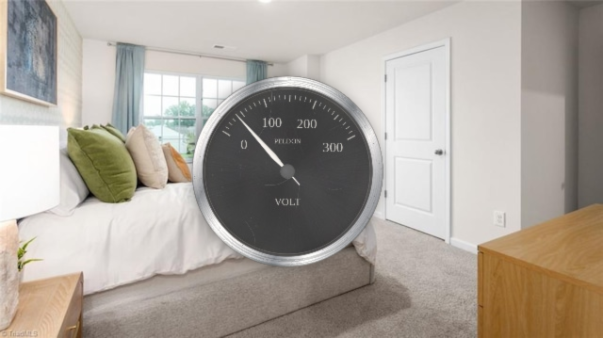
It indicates 40 V
